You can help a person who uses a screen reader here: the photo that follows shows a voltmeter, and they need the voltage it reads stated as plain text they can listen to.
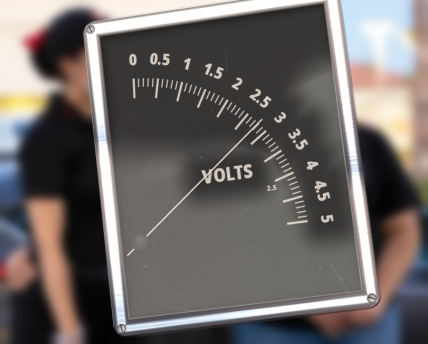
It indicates 2.8 V
